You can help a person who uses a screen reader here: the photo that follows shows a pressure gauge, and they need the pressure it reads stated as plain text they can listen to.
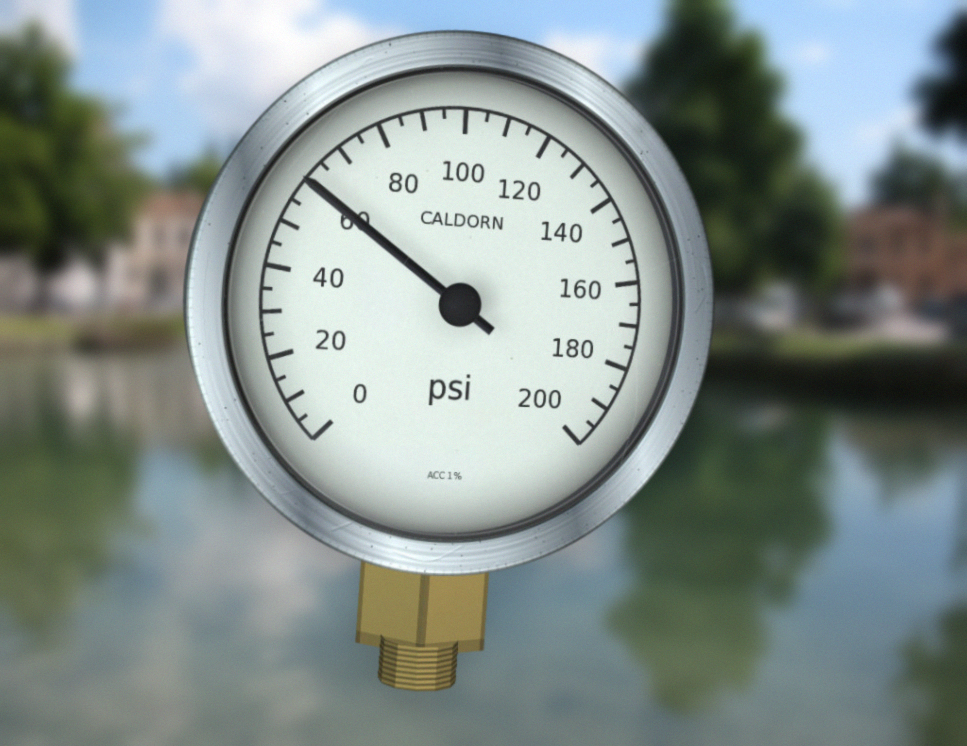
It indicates 60 psi
